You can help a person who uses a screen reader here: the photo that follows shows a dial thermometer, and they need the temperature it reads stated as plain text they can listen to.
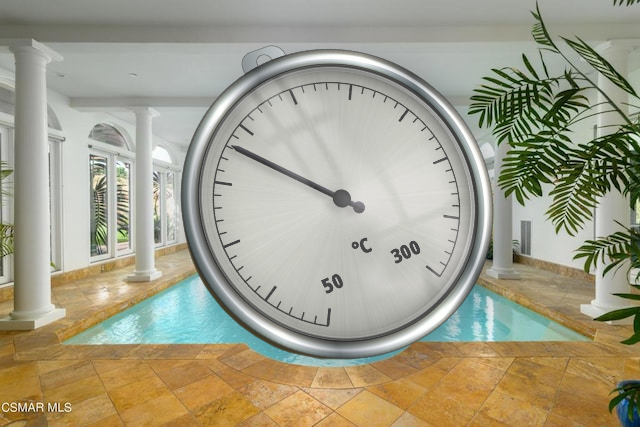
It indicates 140 °C
